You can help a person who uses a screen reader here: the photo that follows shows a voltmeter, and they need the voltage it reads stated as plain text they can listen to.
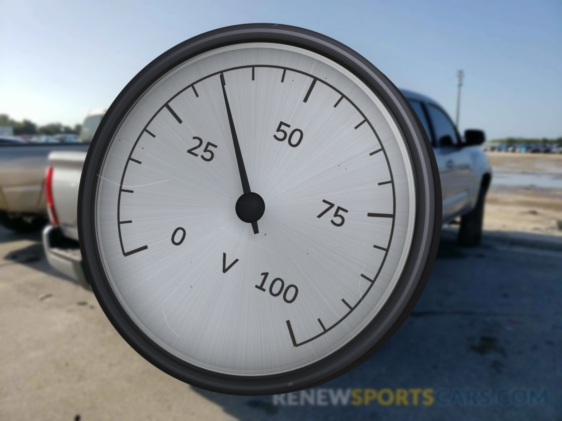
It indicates 35 V
